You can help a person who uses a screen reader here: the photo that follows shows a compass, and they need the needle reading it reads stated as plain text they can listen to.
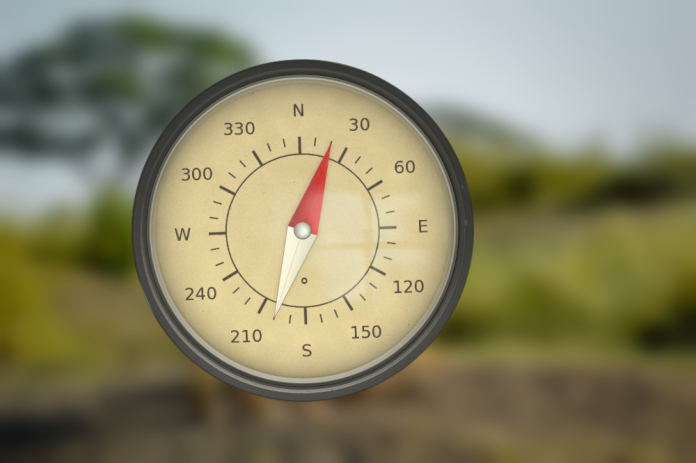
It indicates 20 °
